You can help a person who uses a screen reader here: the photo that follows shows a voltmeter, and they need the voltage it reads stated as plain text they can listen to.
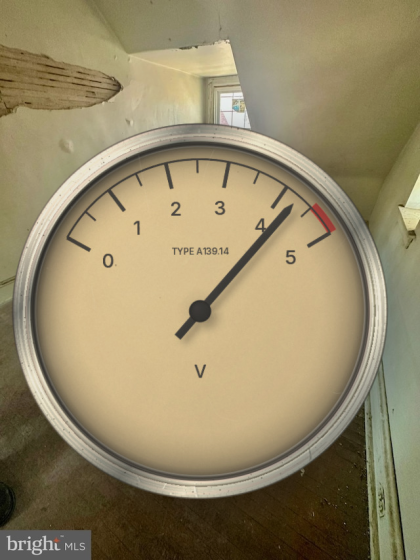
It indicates 4.25 V
